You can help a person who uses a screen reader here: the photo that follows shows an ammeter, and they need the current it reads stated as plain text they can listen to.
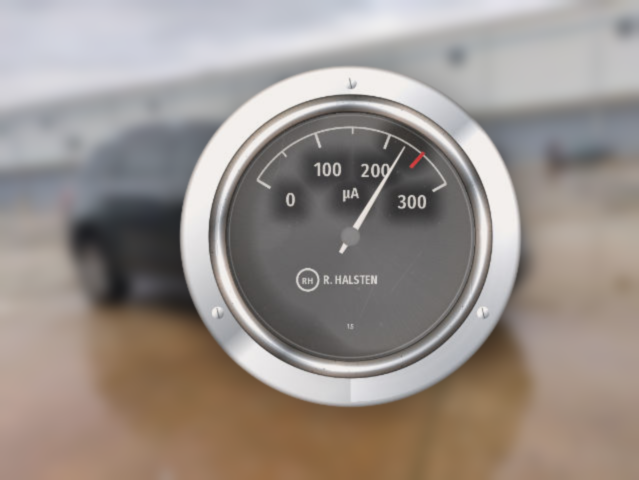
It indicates 225 µA
